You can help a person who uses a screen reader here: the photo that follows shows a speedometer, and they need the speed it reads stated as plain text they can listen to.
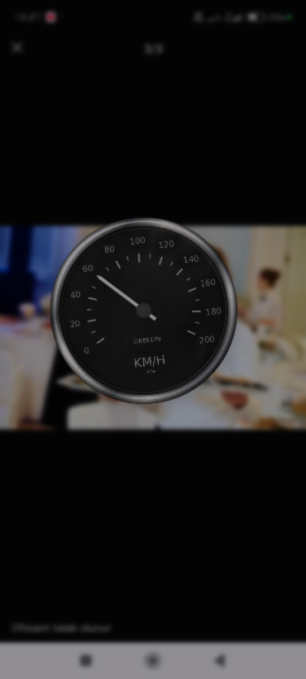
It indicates 60 km/h
